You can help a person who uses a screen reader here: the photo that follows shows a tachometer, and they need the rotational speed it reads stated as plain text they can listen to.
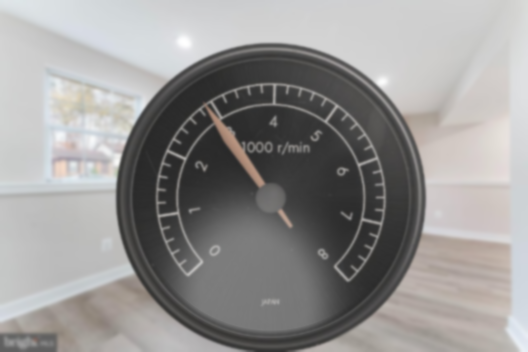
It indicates 2900 rpm
